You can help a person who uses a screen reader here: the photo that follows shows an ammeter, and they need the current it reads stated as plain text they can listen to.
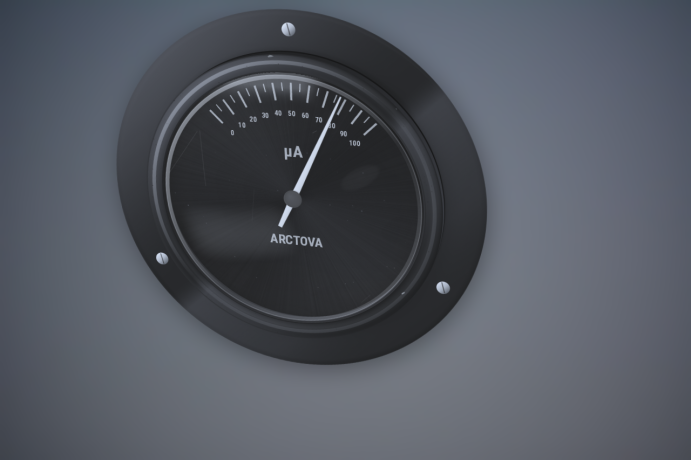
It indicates 77.5 µA
